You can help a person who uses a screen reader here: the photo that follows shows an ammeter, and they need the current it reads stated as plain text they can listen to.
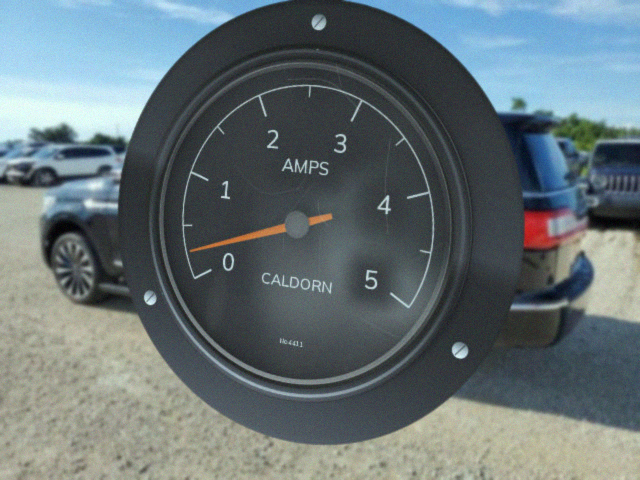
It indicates 0.25 A
